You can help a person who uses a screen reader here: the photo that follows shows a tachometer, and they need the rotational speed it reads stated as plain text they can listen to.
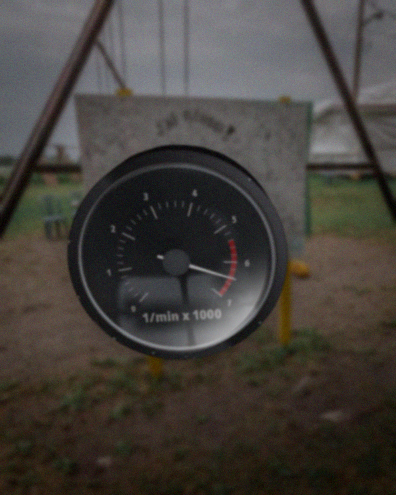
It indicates 6400 rpm
